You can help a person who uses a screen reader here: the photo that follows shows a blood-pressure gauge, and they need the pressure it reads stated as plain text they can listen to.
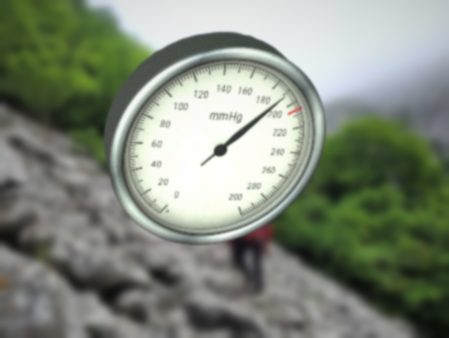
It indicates 190 mmHg
